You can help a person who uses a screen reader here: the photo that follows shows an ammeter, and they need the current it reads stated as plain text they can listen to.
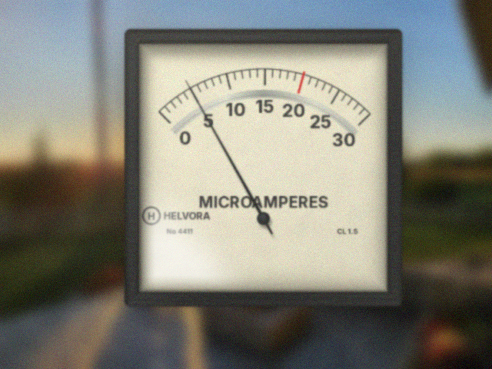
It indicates 5 µA
